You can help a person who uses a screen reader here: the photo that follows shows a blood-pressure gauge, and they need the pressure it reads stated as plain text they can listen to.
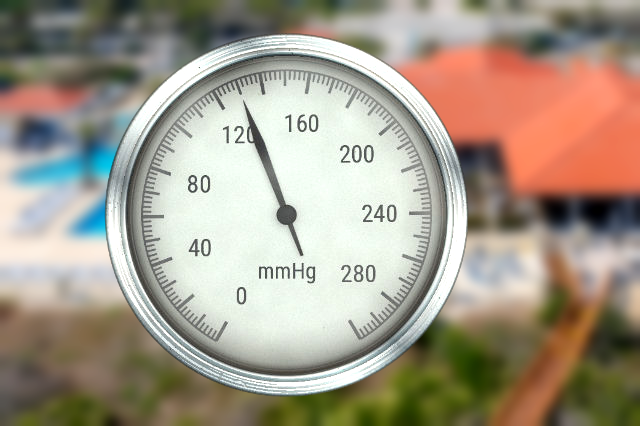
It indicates 130 mmHg
